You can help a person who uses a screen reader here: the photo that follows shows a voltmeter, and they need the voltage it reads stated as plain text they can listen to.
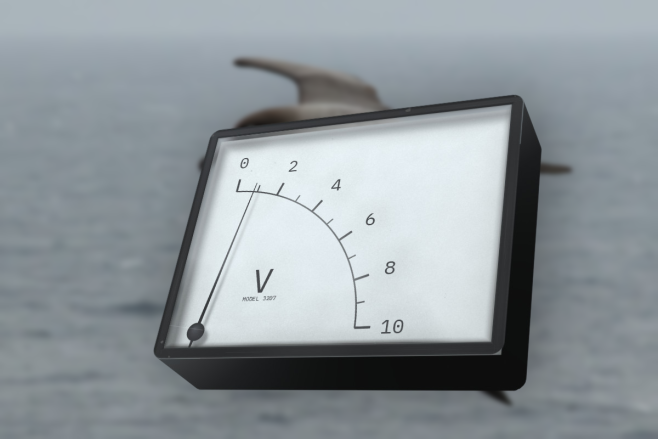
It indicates 1 V
